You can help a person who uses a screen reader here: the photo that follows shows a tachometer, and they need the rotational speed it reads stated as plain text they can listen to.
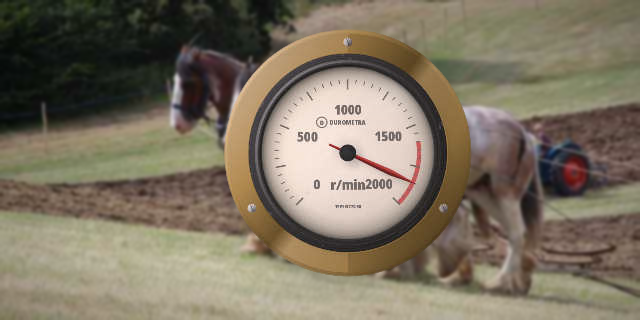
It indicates 1850 rpm
